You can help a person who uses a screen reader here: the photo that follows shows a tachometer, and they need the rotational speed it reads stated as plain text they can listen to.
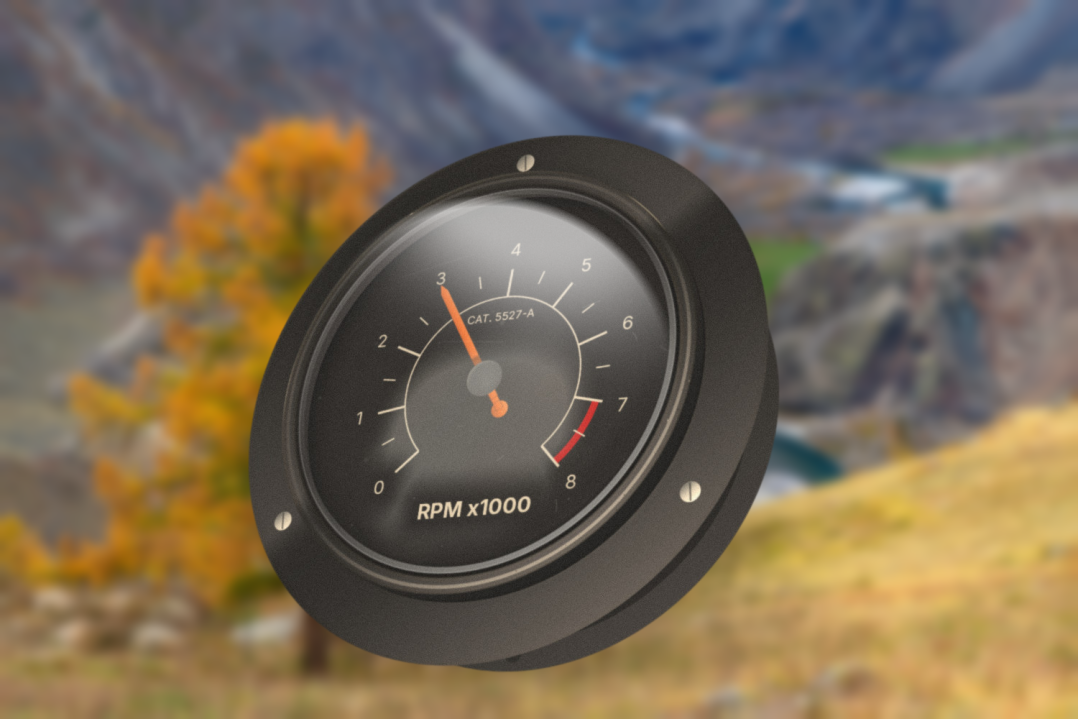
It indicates 3000 rpm
